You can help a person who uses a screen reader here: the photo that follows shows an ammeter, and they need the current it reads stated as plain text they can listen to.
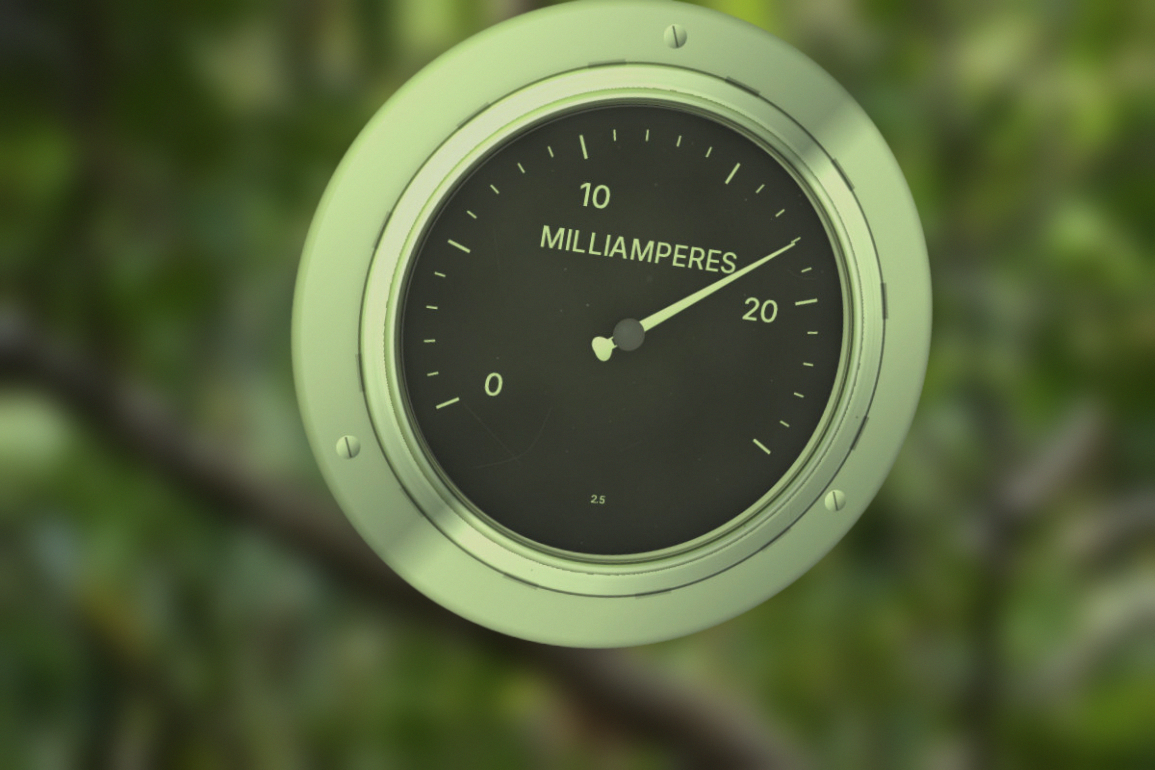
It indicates 18 mA
